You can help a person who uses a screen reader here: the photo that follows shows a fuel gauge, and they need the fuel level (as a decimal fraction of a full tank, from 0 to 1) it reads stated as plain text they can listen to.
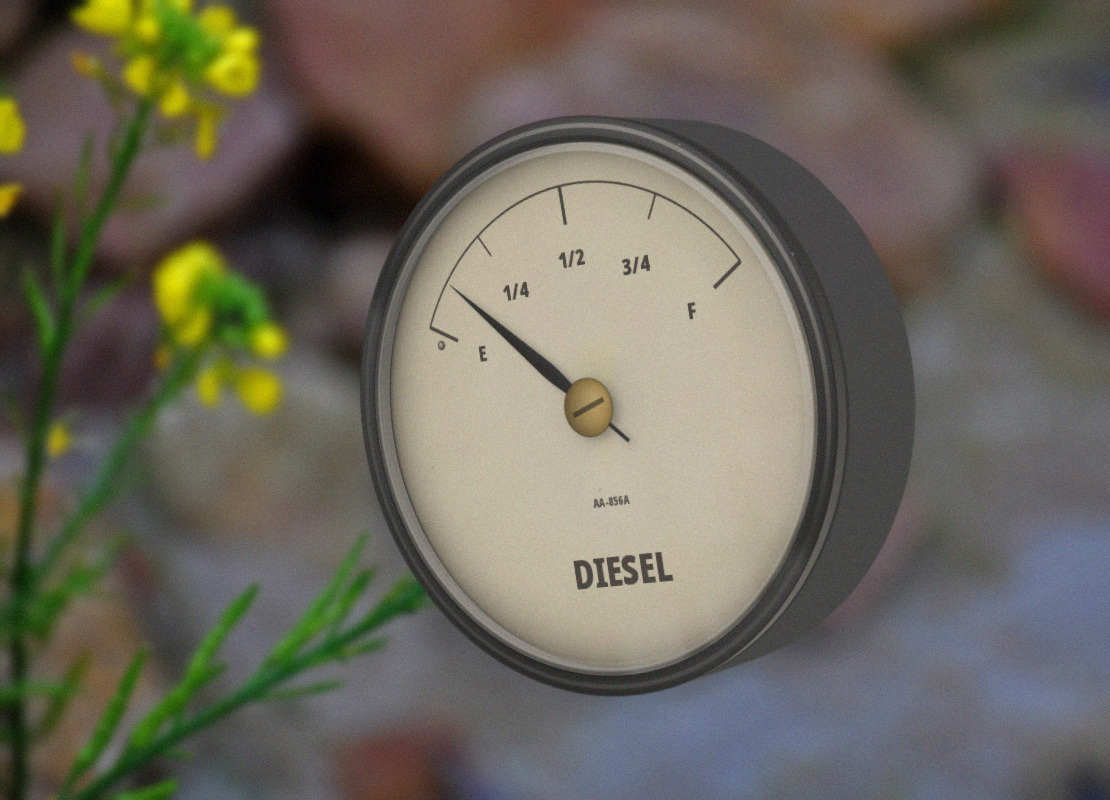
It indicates 0.125
